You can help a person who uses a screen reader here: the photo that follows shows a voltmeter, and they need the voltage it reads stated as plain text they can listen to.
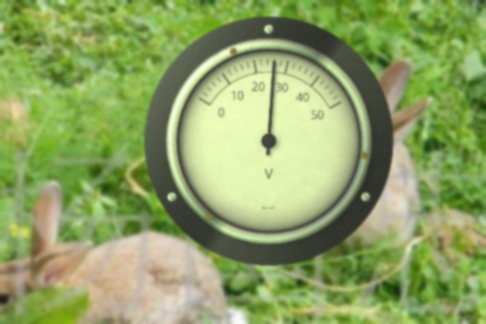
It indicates 26 V
